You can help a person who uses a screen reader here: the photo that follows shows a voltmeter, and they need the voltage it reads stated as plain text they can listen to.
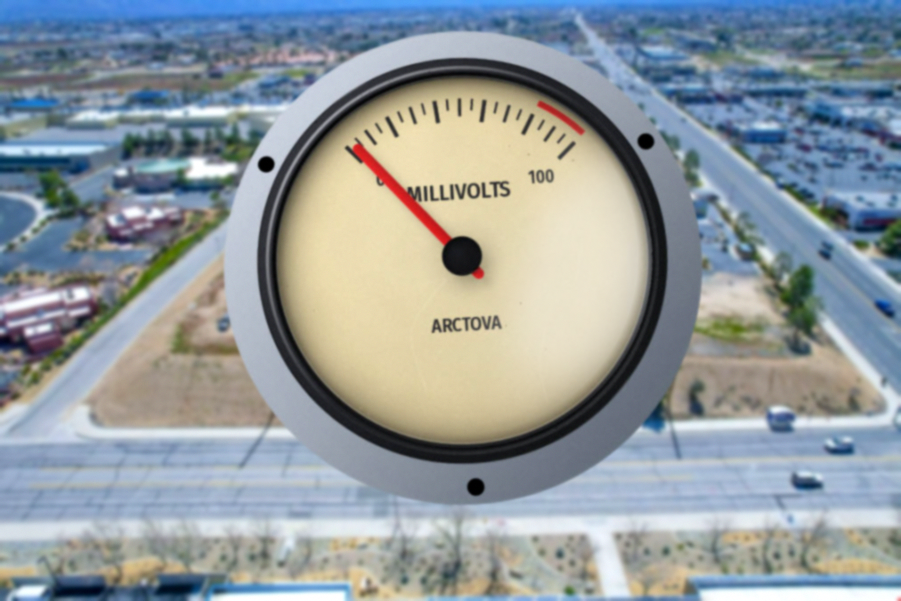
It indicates 2.5 mV
